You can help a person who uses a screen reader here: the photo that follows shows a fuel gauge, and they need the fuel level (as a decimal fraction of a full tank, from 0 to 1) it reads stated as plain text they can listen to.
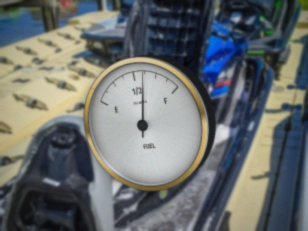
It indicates 0.625
